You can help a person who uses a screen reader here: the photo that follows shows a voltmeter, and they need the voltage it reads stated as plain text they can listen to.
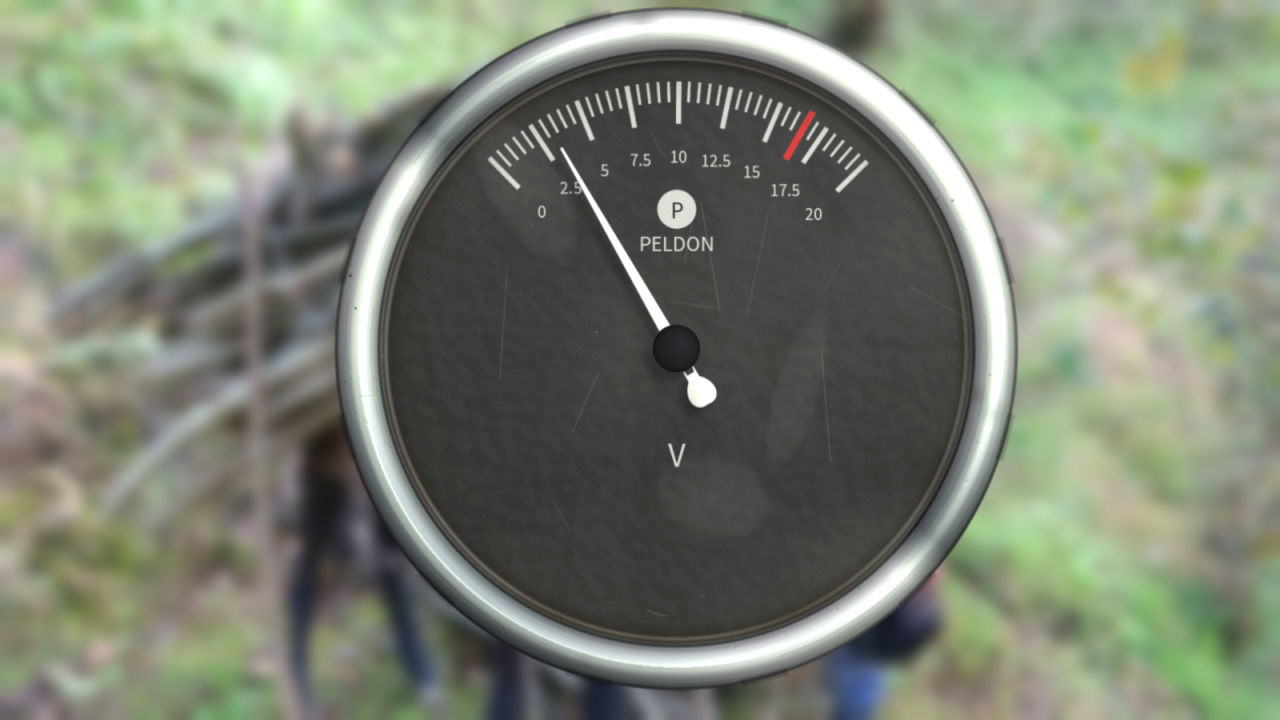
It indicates 3.25 V
